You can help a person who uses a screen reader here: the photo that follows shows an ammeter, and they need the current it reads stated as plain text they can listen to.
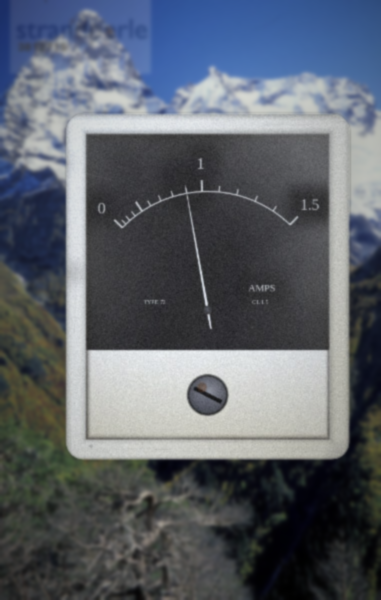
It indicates 0.9 A
